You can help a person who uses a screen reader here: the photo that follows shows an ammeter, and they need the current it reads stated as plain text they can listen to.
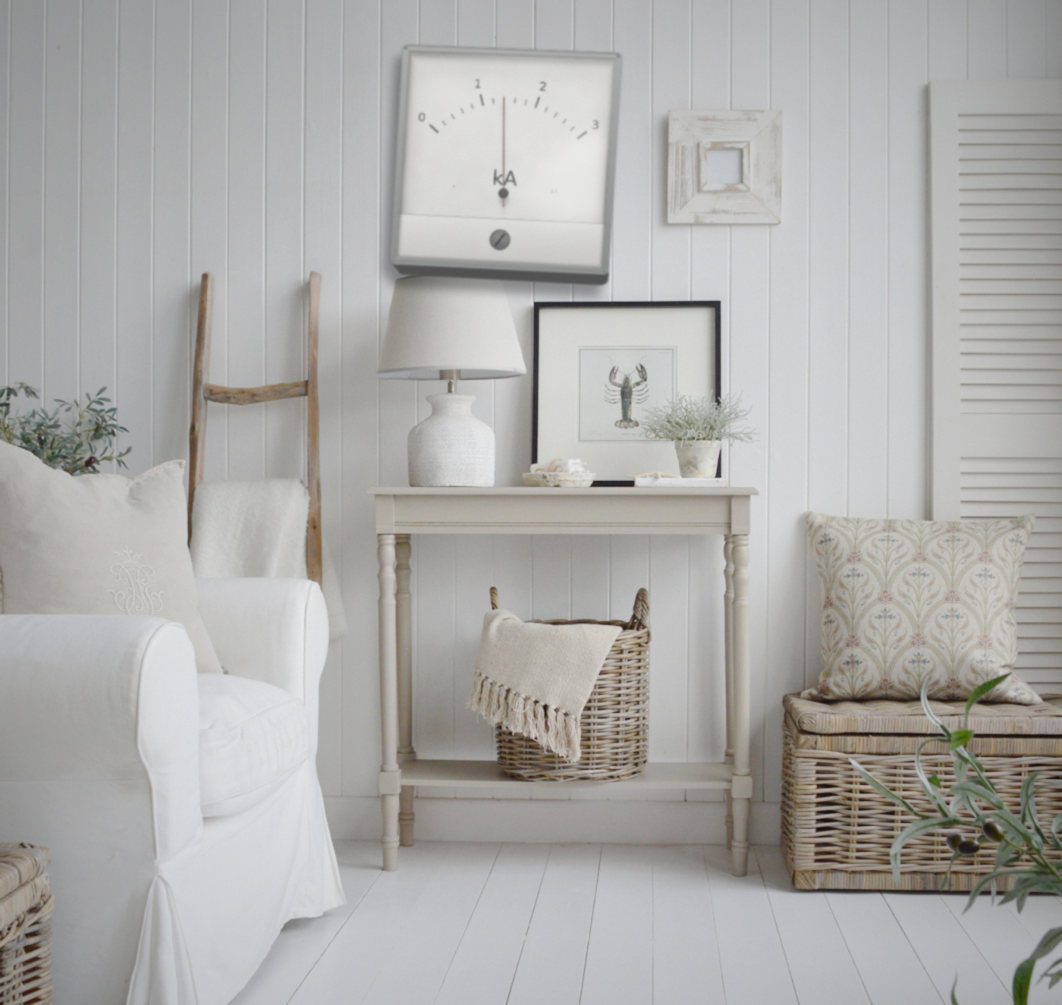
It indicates 1.4 kA
